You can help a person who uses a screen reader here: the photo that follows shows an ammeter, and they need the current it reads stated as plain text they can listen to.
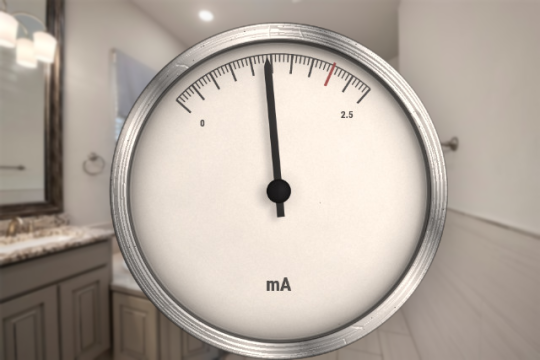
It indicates 1.2 mA
